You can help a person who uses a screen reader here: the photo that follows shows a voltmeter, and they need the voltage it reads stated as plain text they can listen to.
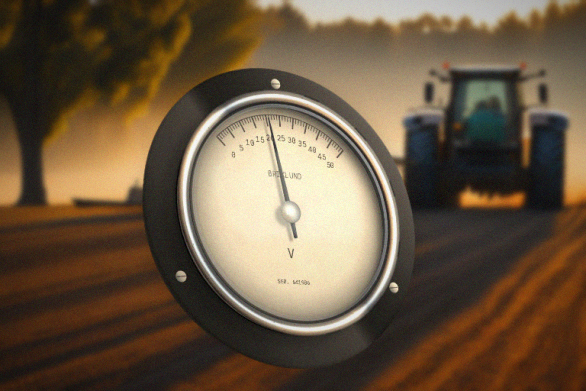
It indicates 20 V
